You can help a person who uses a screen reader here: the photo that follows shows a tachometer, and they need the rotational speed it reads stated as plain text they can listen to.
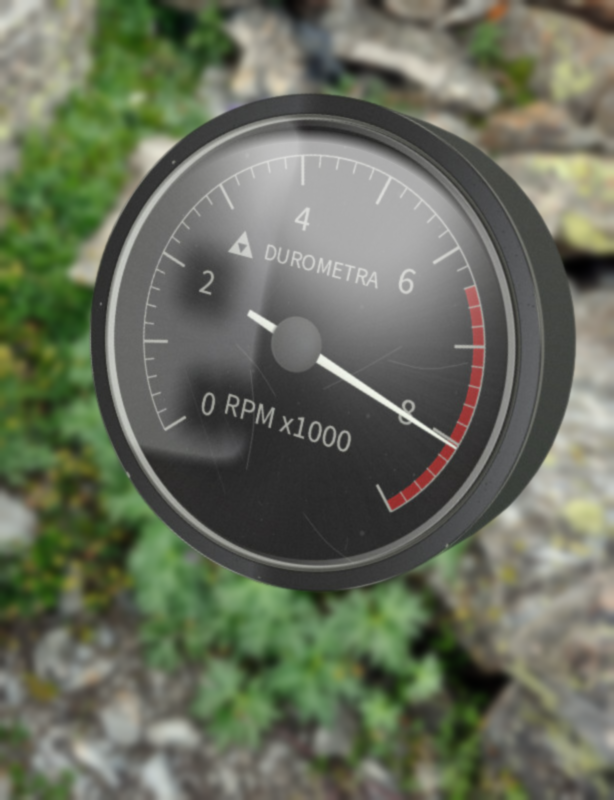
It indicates 8000 rpm
